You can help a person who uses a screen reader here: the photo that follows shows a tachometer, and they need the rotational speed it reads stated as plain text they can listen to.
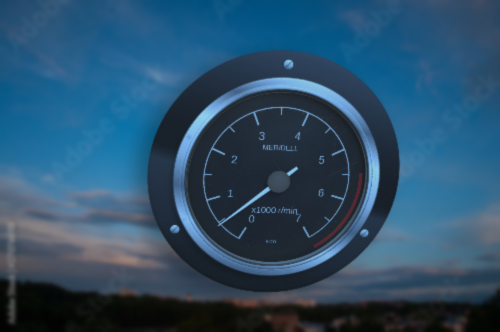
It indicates 500 rpm
